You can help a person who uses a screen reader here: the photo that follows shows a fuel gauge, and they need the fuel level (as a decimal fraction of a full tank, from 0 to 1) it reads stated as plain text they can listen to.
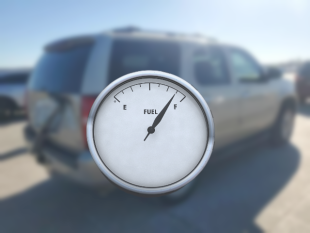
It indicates 0.875
